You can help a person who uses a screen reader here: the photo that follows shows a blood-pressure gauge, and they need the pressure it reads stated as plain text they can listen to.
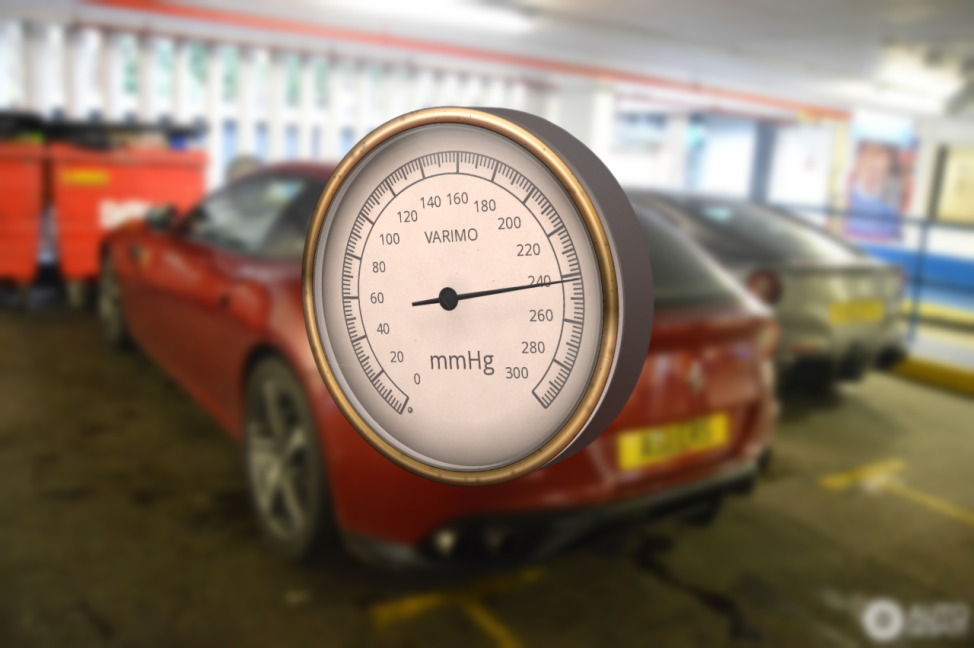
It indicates 242 mmHg
